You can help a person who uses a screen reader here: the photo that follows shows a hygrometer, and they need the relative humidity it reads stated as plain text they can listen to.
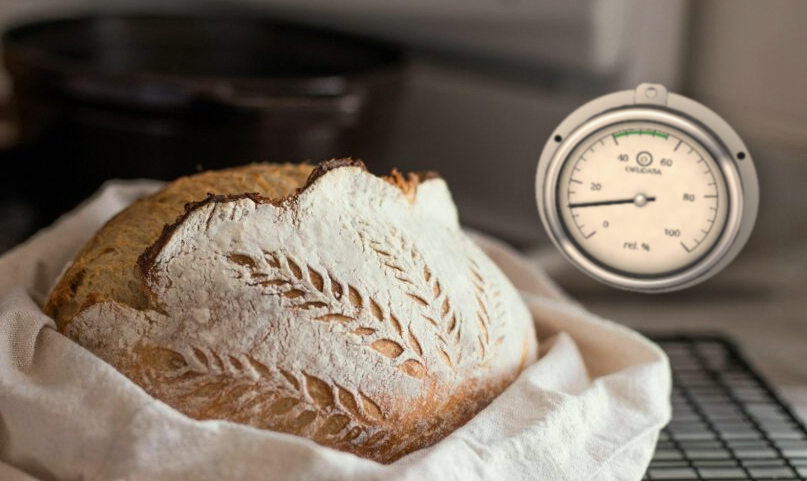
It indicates 12 %
